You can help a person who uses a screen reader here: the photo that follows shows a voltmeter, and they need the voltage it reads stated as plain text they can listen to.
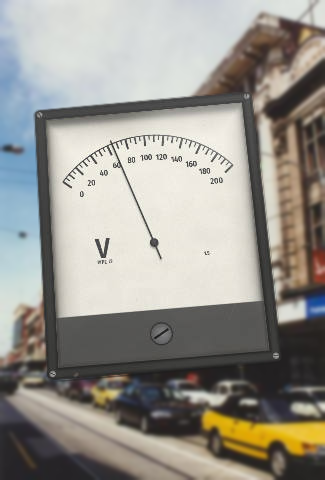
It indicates 65 V
